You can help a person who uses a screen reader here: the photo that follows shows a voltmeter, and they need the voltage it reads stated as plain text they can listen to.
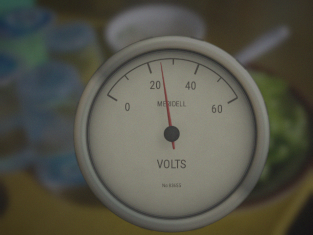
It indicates 25 V
